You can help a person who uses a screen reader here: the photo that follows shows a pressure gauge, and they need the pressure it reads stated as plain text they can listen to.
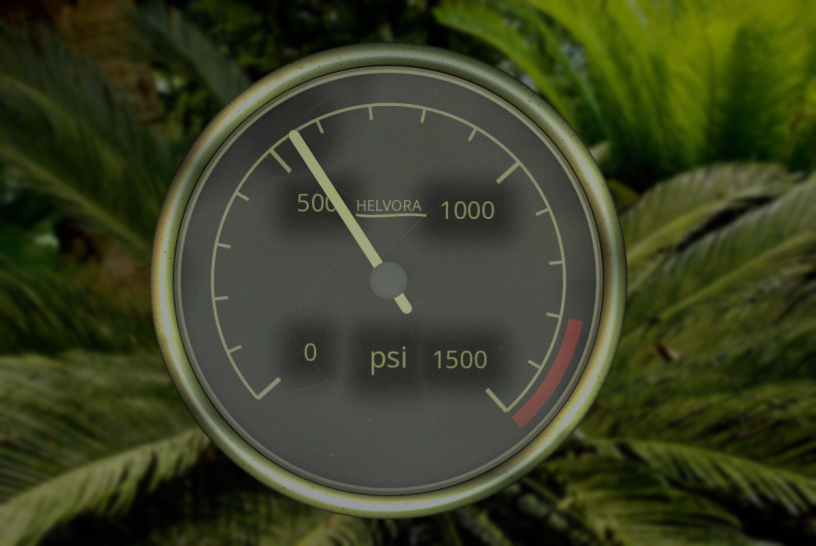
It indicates 550 psi
